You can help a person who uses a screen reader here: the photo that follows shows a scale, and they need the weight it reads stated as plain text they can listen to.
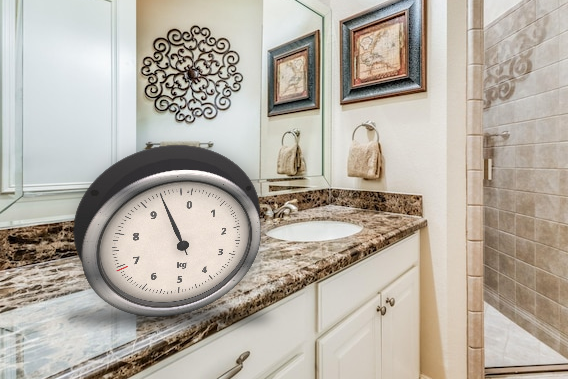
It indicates 9.5 kg
